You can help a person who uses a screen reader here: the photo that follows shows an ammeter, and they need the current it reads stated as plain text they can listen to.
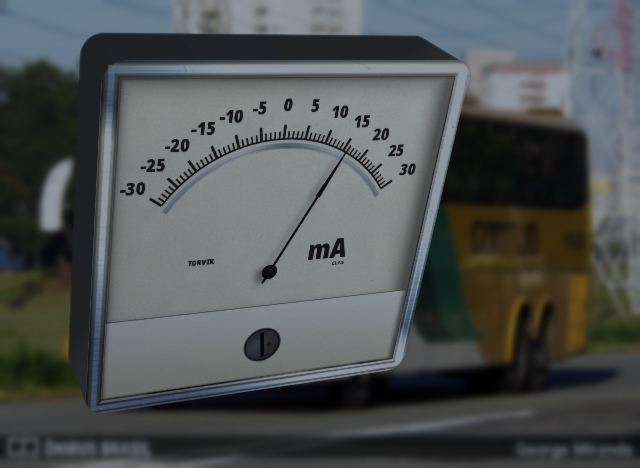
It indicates 15 mA
